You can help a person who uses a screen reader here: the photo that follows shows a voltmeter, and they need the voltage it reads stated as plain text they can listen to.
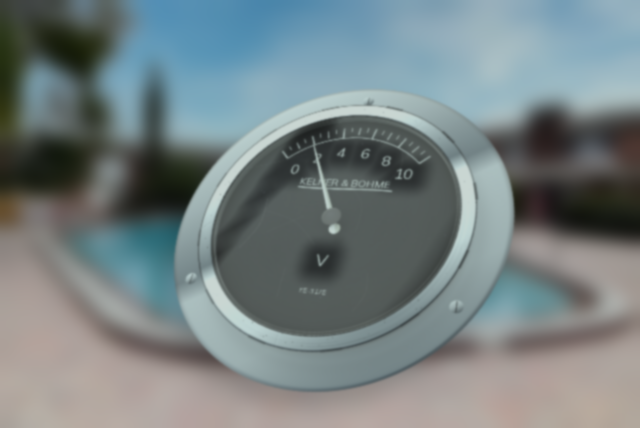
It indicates 2 V
